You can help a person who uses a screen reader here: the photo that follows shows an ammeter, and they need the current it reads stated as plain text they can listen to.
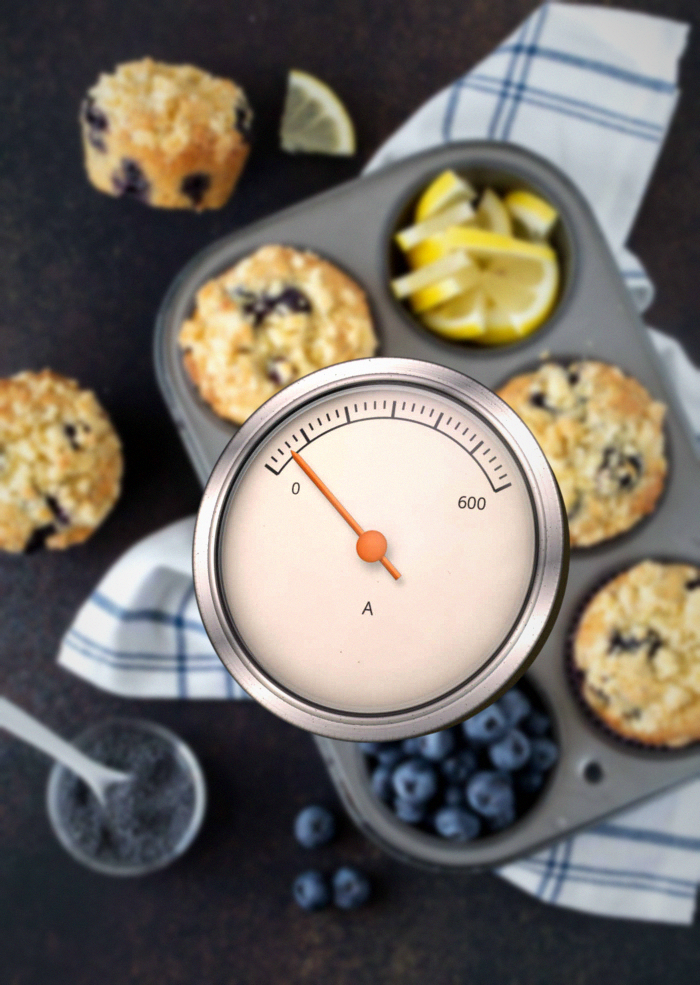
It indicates 60 A
